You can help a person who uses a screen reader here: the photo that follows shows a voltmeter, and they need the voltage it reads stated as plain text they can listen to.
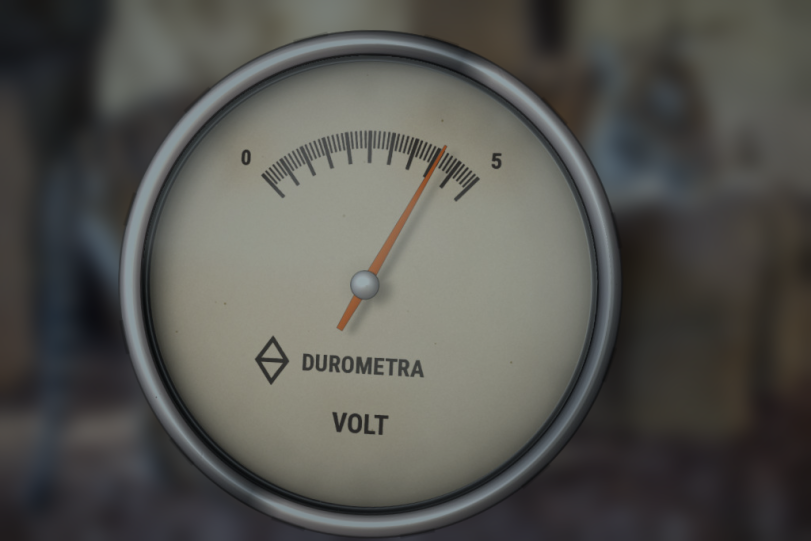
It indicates 4.1 V
